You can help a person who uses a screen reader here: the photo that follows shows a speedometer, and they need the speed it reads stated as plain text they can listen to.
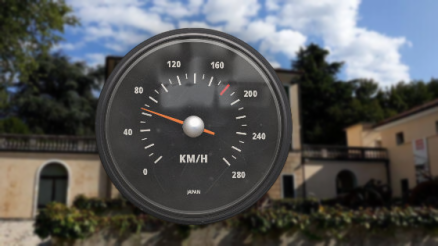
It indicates 65 km/h
